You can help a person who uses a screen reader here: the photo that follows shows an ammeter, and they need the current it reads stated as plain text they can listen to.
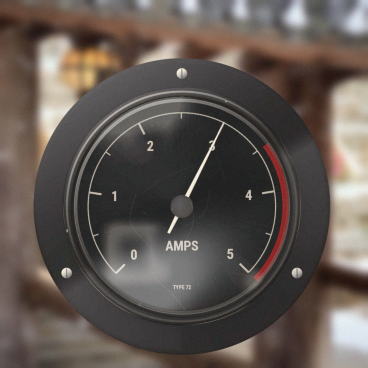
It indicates 3 A
